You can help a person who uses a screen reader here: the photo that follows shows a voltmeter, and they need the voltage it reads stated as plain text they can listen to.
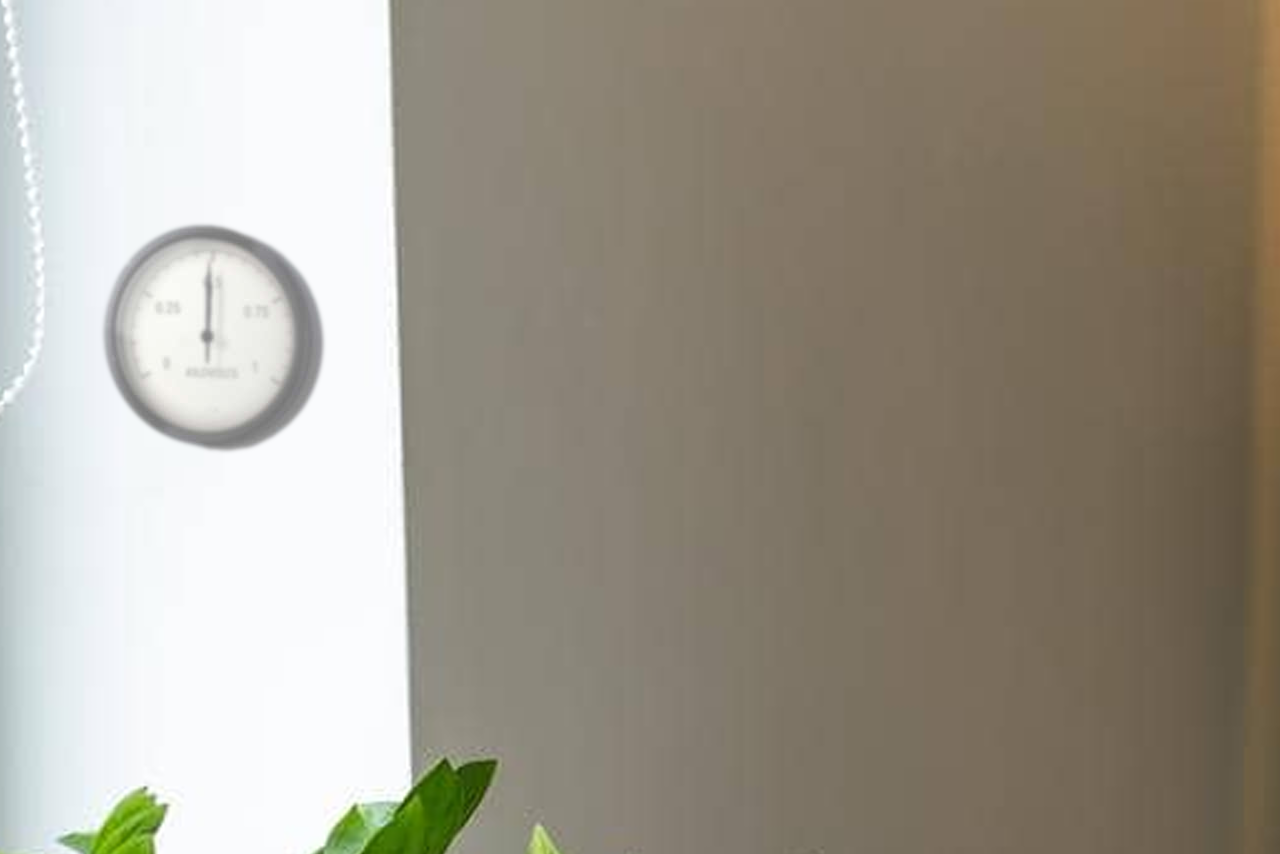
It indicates 0.5 kV
